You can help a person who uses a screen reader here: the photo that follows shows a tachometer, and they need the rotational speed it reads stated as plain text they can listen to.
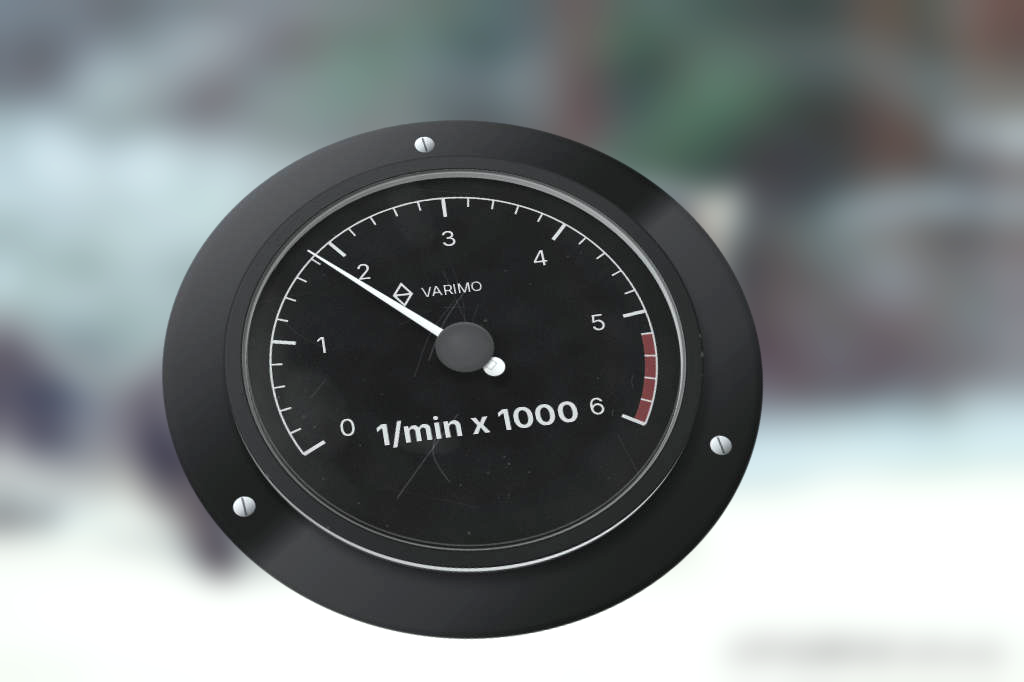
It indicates 1800 rpm
